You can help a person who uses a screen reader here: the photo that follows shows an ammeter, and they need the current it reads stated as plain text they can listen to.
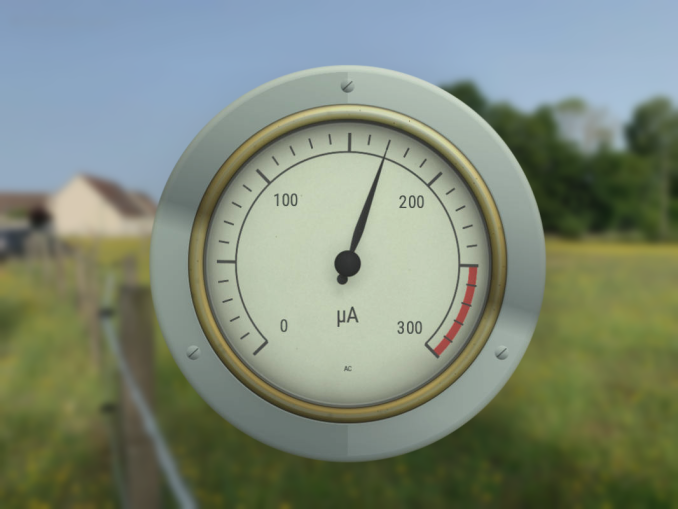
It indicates 170 µA
